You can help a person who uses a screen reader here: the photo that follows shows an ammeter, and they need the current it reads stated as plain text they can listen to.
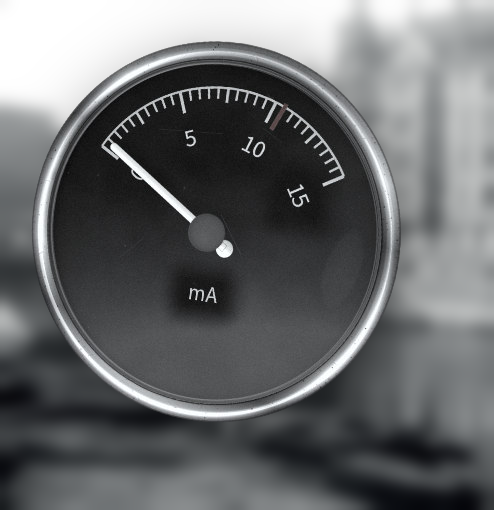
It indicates 0.5 mA
